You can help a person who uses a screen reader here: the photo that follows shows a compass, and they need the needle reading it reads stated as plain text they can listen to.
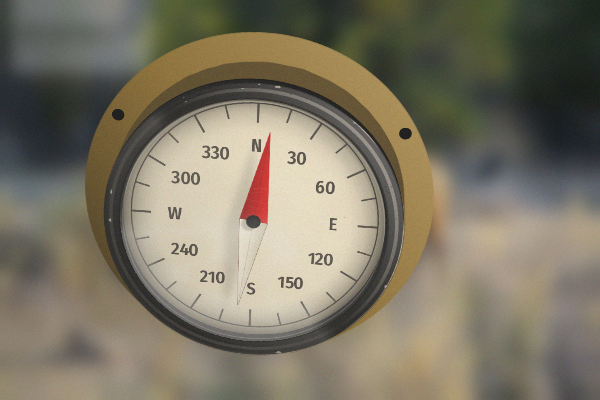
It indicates 7.5 °
